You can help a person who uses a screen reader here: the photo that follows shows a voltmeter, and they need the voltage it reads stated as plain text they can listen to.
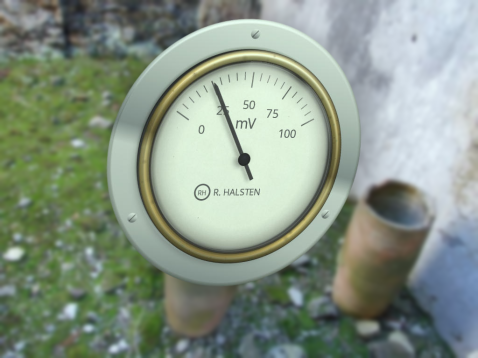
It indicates 25 mV
